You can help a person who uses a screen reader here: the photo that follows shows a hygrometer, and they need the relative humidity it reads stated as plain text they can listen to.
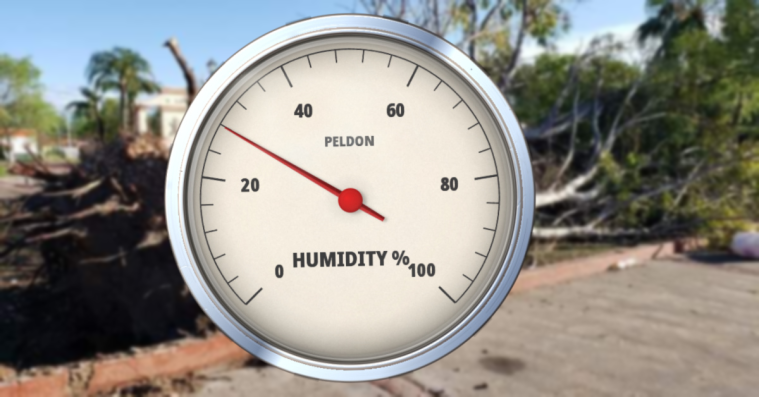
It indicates 28 %
